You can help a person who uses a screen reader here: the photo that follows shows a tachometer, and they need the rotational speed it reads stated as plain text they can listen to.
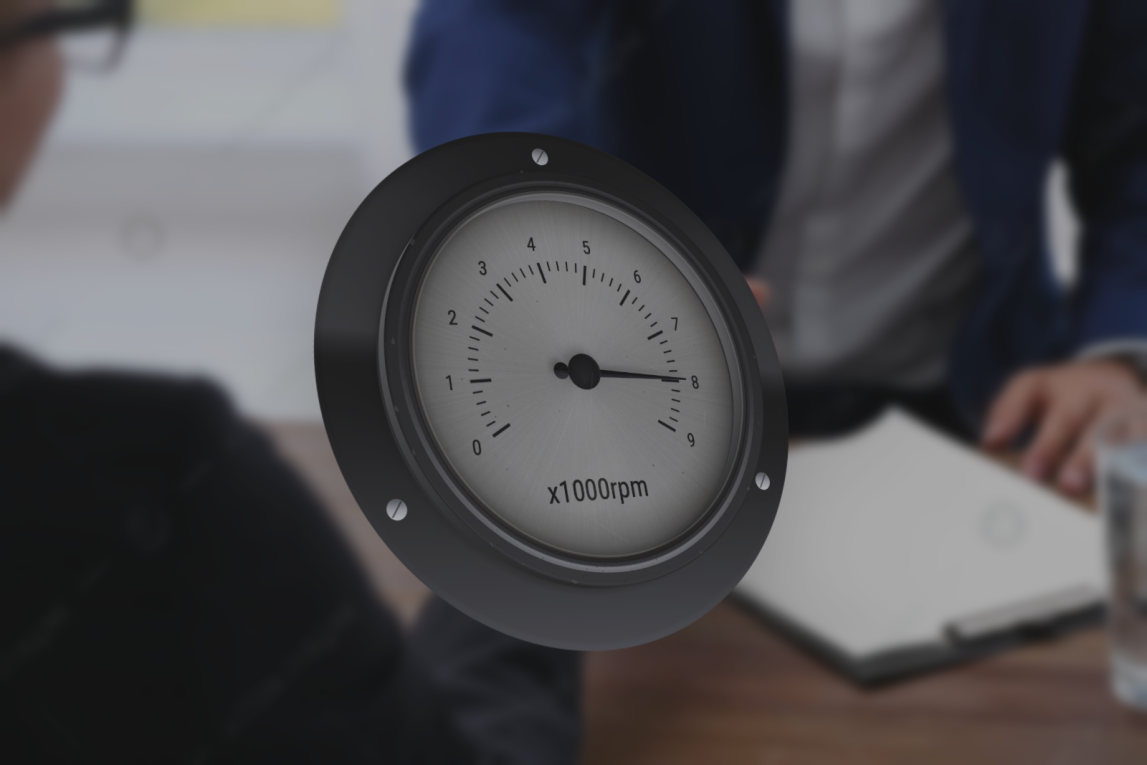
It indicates 8000 rpm
